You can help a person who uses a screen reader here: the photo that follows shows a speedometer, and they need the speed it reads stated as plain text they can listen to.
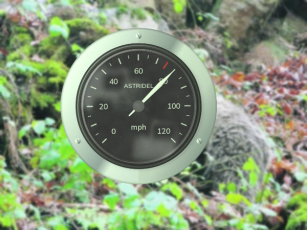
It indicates 80 mph
